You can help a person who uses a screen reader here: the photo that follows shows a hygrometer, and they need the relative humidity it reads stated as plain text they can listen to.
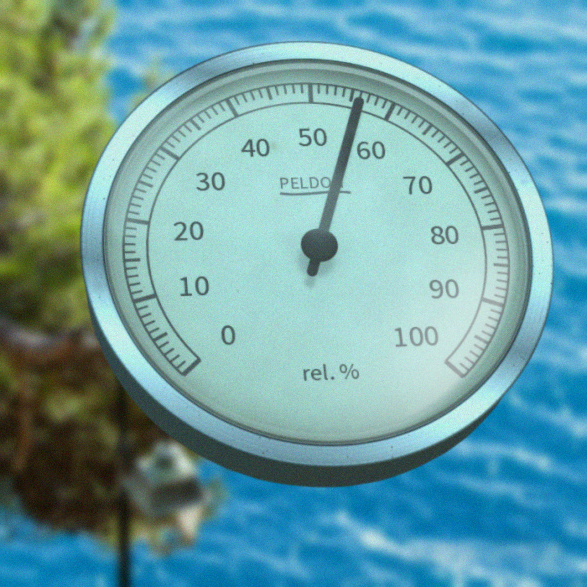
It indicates 56 %
